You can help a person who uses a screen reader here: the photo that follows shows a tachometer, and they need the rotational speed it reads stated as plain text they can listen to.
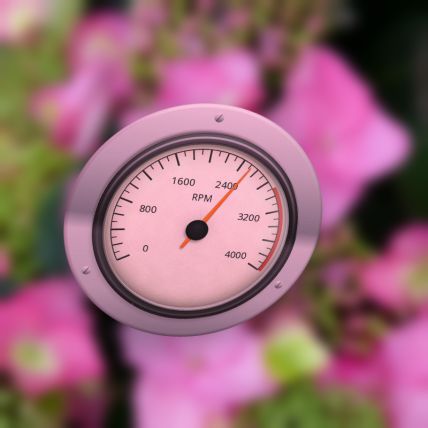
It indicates 2500 rpm
